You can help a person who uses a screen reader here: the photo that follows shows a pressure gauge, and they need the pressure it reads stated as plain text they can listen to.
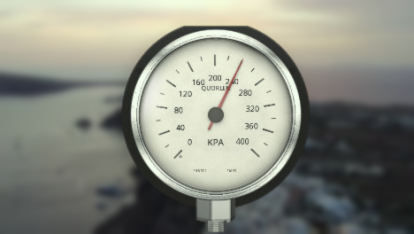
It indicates 240 kPa
